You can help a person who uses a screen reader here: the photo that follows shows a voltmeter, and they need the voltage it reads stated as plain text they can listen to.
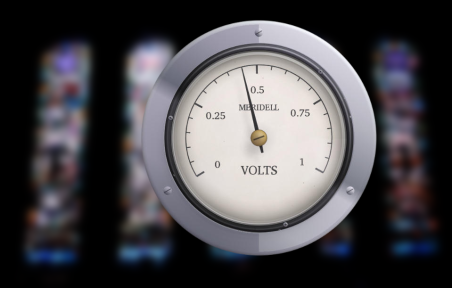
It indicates 0.45 V
